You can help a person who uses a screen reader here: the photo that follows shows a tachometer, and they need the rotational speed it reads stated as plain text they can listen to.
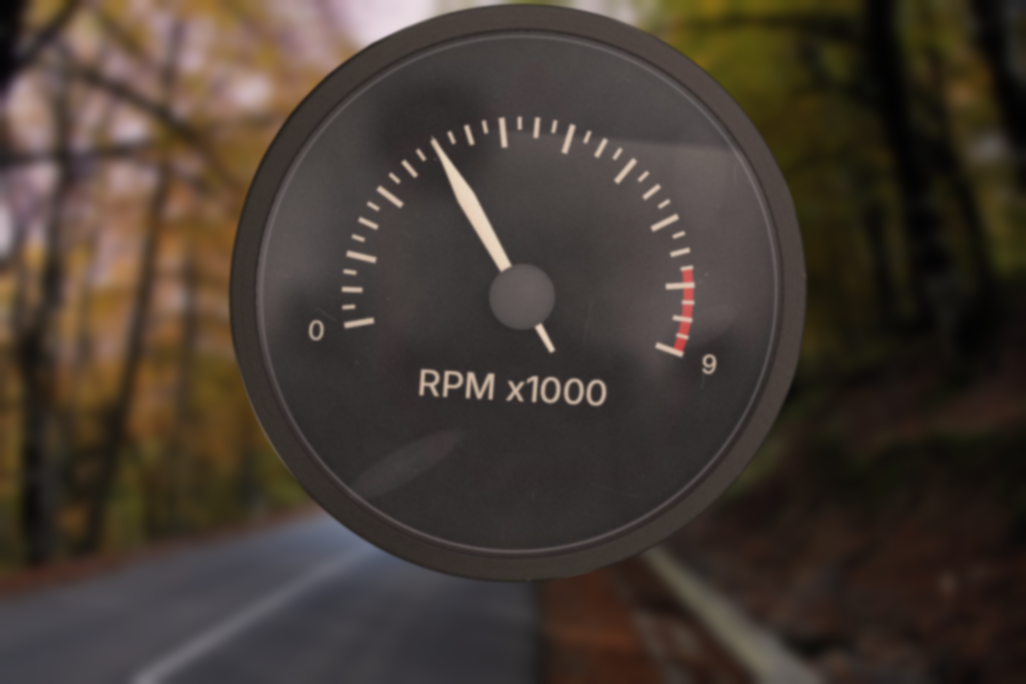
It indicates 3000 rpm
